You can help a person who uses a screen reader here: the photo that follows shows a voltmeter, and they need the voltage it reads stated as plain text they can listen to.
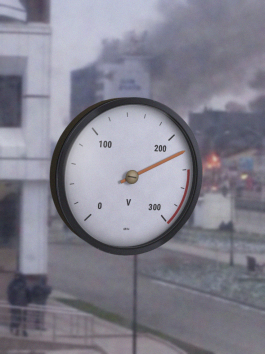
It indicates 220 V
